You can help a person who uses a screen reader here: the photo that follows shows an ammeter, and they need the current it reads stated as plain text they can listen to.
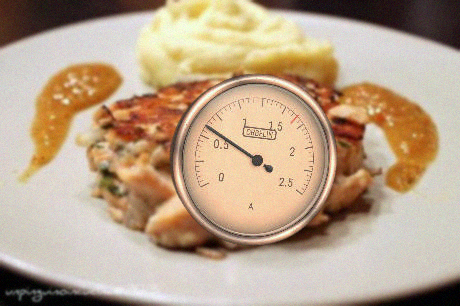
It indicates 0.6 A
